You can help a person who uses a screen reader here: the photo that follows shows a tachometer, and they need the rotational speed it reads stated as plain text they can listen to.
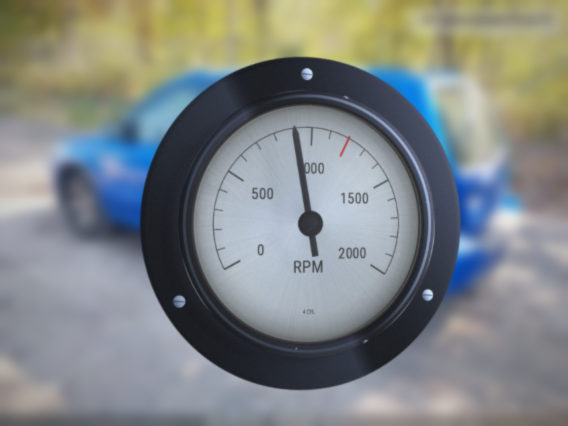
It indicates 900 rpm
